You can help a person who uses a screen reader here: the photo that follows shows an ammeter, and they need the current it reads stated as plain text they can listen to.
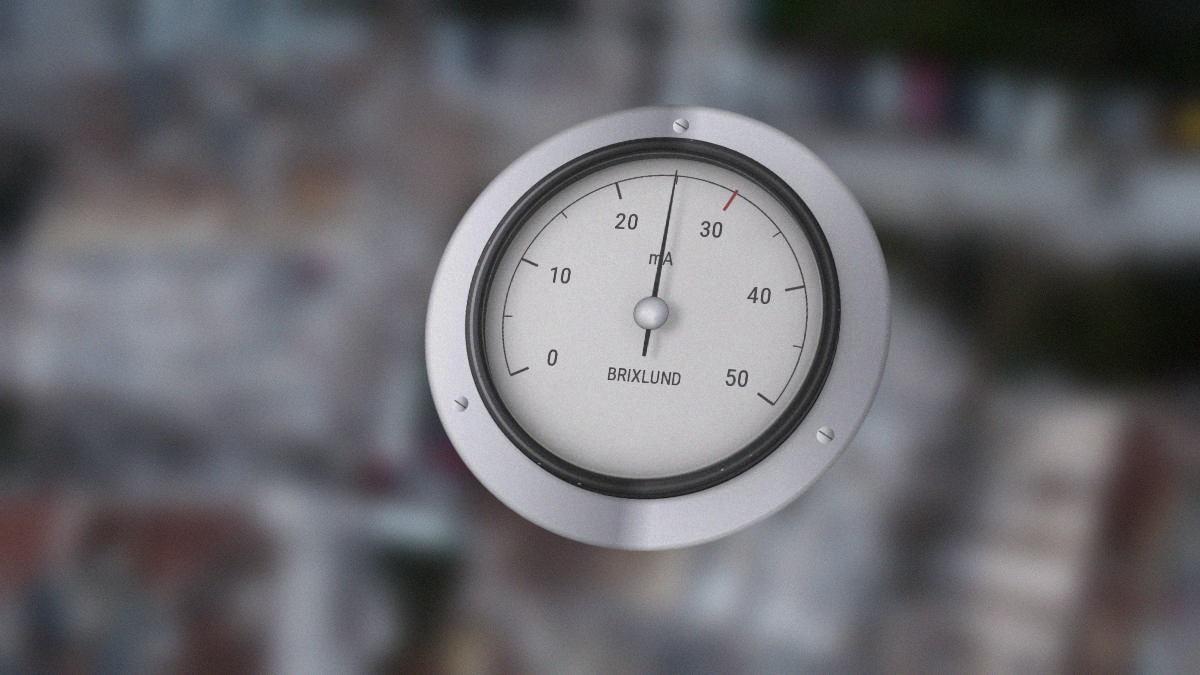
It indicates 25 mA
